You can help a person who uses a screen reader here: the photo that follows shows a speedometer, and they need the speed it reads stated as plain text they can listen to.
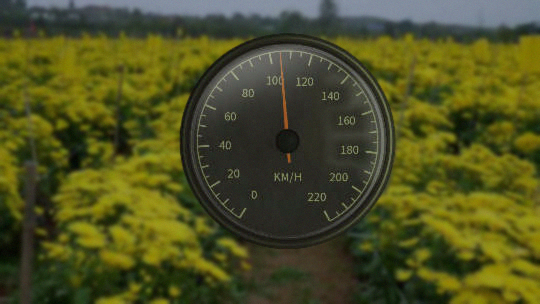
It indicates 105 km/h
